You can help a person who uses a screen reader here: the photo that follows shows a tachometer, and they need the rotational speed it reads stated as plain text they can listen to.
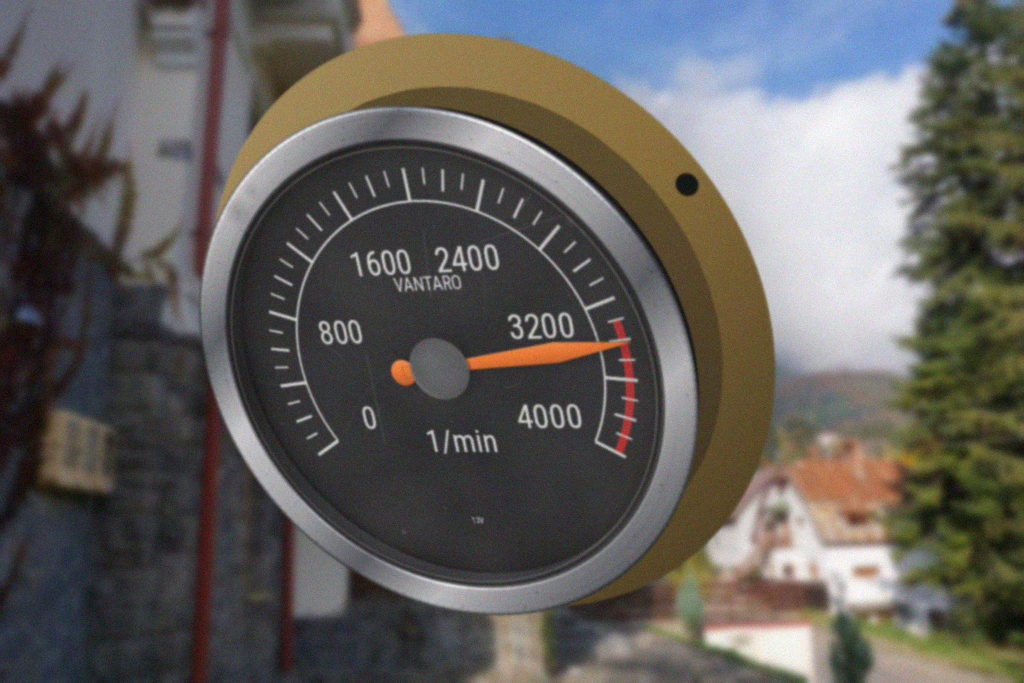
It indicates 3400 rpm
